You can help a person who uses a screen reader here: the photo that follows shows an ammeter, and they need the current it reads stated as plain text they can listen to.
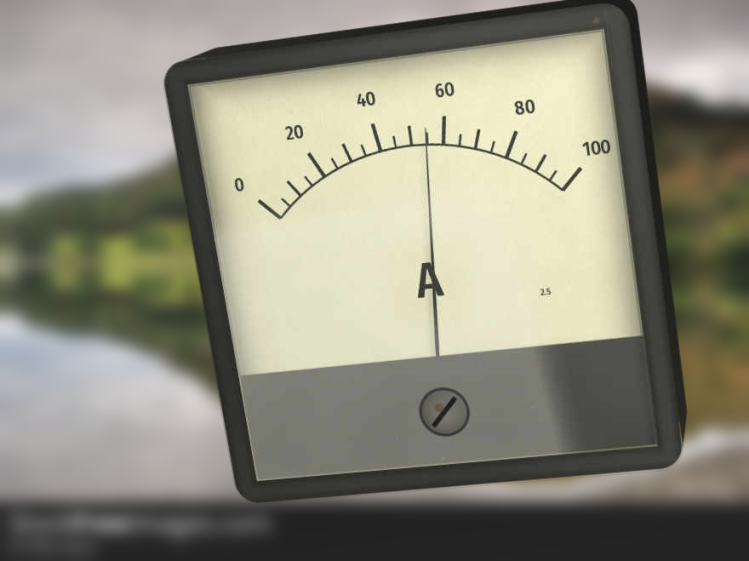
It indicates 55 A
